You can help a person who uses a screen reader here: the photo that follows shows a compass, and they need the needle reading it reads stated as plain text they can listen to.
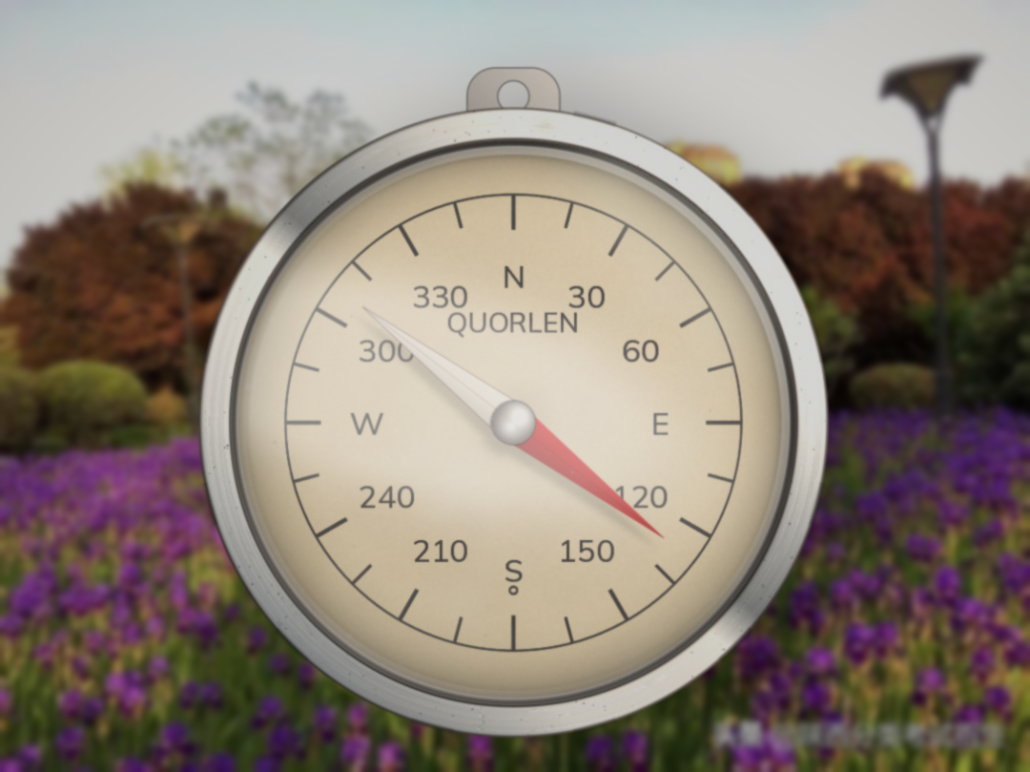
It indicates 127.5 °
